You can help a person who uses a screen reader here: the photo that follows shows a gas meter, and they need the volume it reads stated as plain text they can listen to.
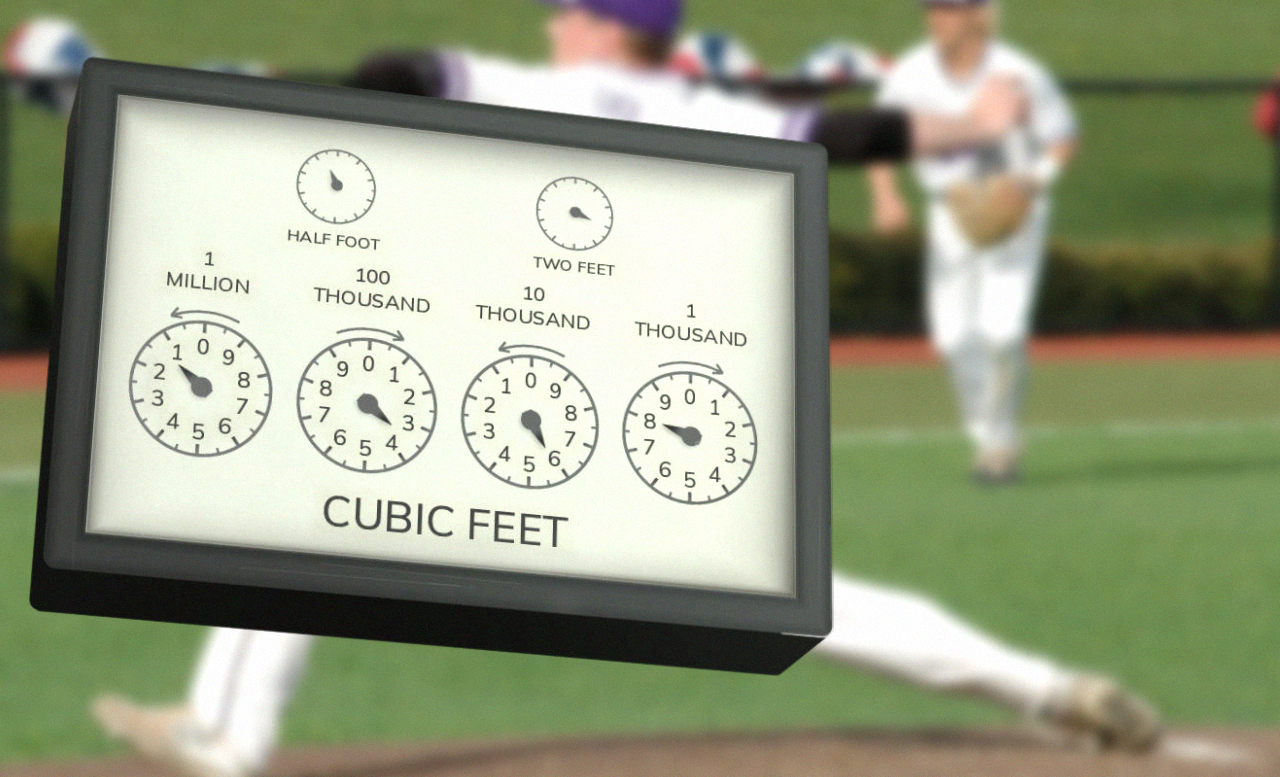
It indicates 135800 ft³
